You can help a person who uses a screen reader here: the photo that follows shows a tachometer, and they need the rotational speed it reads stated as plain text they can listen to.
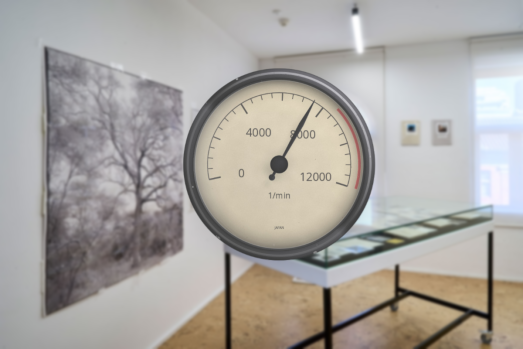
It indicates 7500 rpm
